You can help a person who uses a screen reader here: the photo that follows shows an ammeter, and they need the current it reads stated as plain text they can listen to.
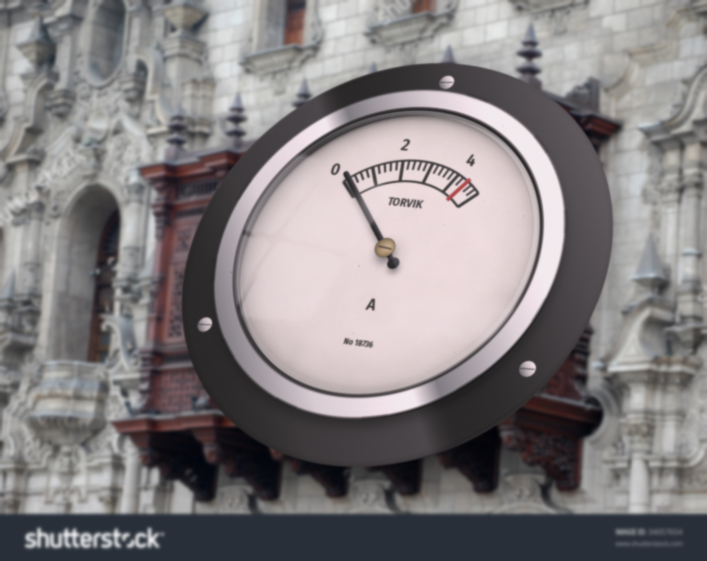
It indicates 0.2 A
